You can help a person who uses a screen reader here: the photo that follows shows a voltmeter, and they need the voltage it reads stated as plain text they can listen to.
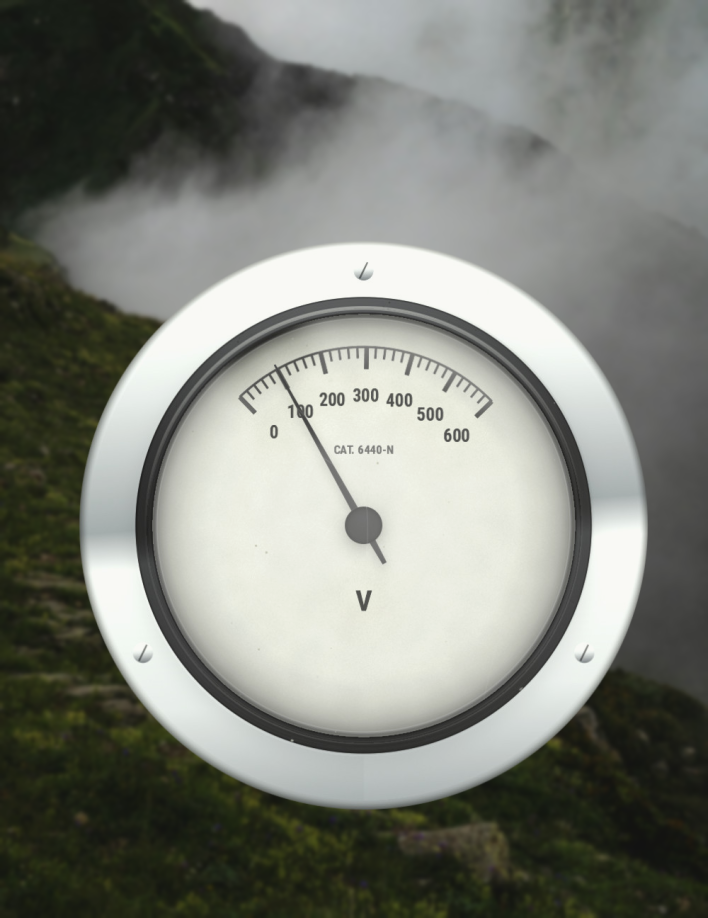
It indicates 100 V
